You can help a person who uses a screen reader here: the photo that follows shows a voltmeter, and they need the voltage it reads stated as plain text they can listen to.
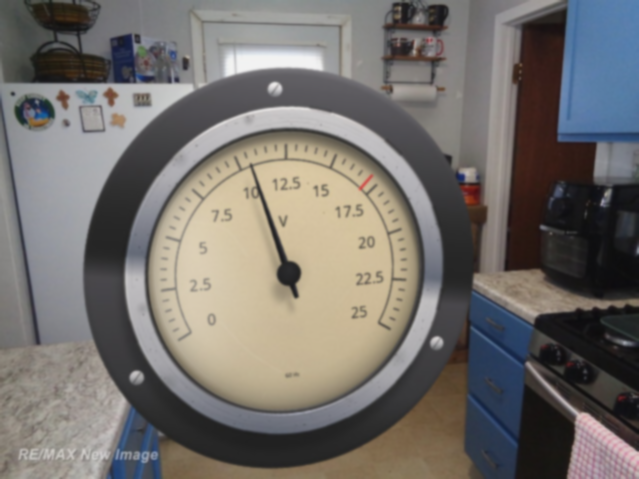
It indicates 10.5 V
